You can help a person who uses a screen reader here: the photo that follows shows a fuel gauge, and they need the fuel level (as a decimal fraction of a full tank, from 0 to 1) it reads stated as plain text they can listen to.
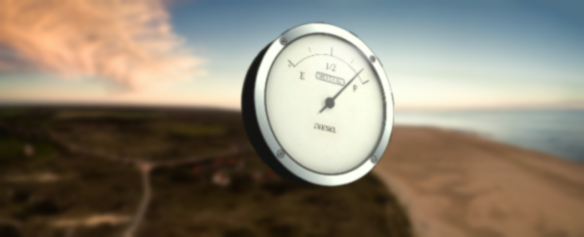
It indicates 0.875
